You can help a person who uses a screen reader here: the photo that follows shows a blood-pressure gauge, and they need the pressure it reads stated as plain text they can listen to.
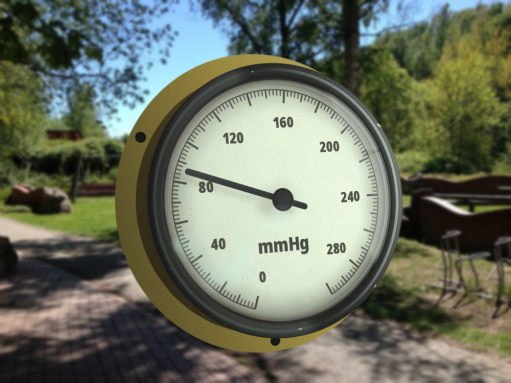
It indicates 86 mmHg
